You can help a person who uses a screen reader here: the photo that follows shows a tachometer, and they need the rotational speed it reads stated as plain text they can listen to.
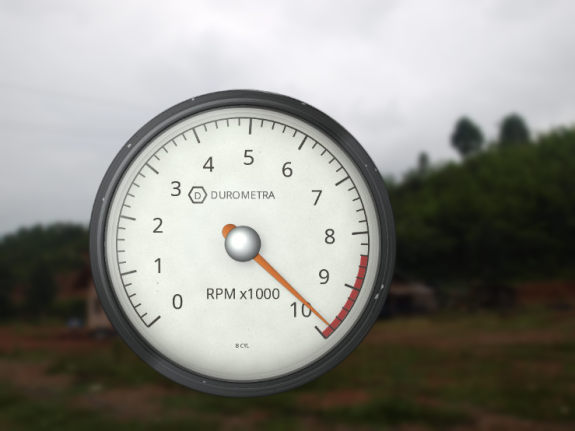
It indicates 9800 rpm
